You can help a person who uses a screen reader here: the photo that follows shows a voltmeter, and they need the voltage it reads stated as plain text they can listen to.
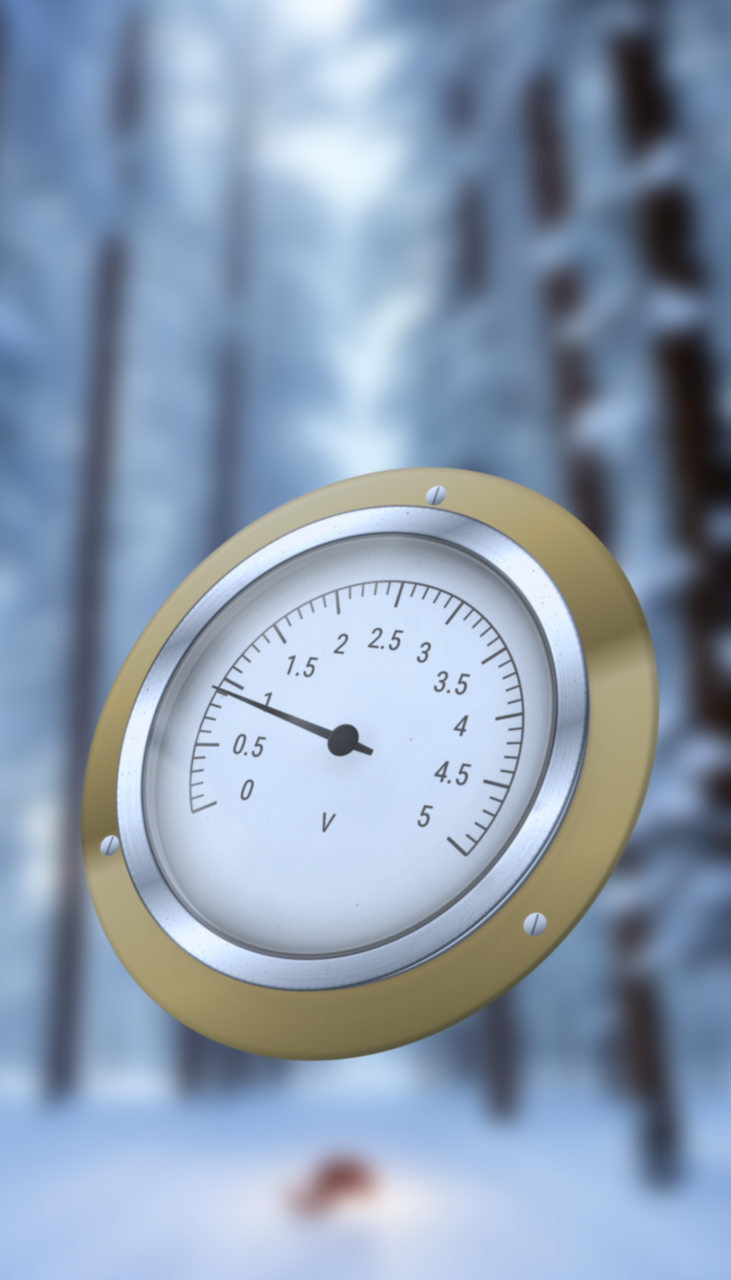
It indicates 0.9 V
